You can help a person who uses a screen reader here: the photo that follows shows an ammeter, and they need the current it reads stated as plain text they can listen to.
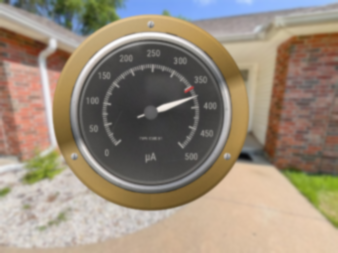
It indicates 375 µA
